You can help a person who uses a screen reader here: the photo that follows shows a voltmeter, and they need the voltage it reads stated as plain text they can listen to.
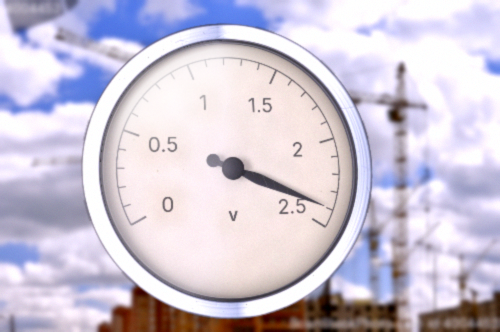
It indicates 2.4 V
